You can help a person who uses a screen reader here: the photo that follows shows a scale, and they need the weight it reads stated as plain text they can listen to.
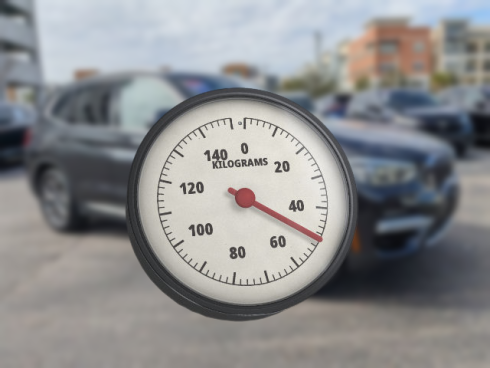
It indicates 50 kg
